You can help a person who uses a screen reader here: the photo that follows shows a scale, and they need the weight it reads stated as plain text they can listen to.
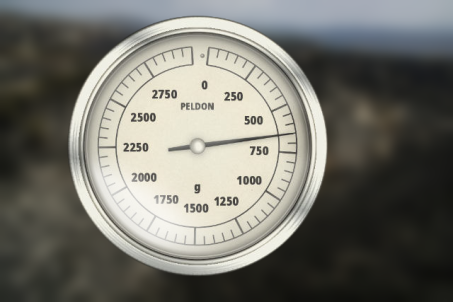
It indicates 650 g
